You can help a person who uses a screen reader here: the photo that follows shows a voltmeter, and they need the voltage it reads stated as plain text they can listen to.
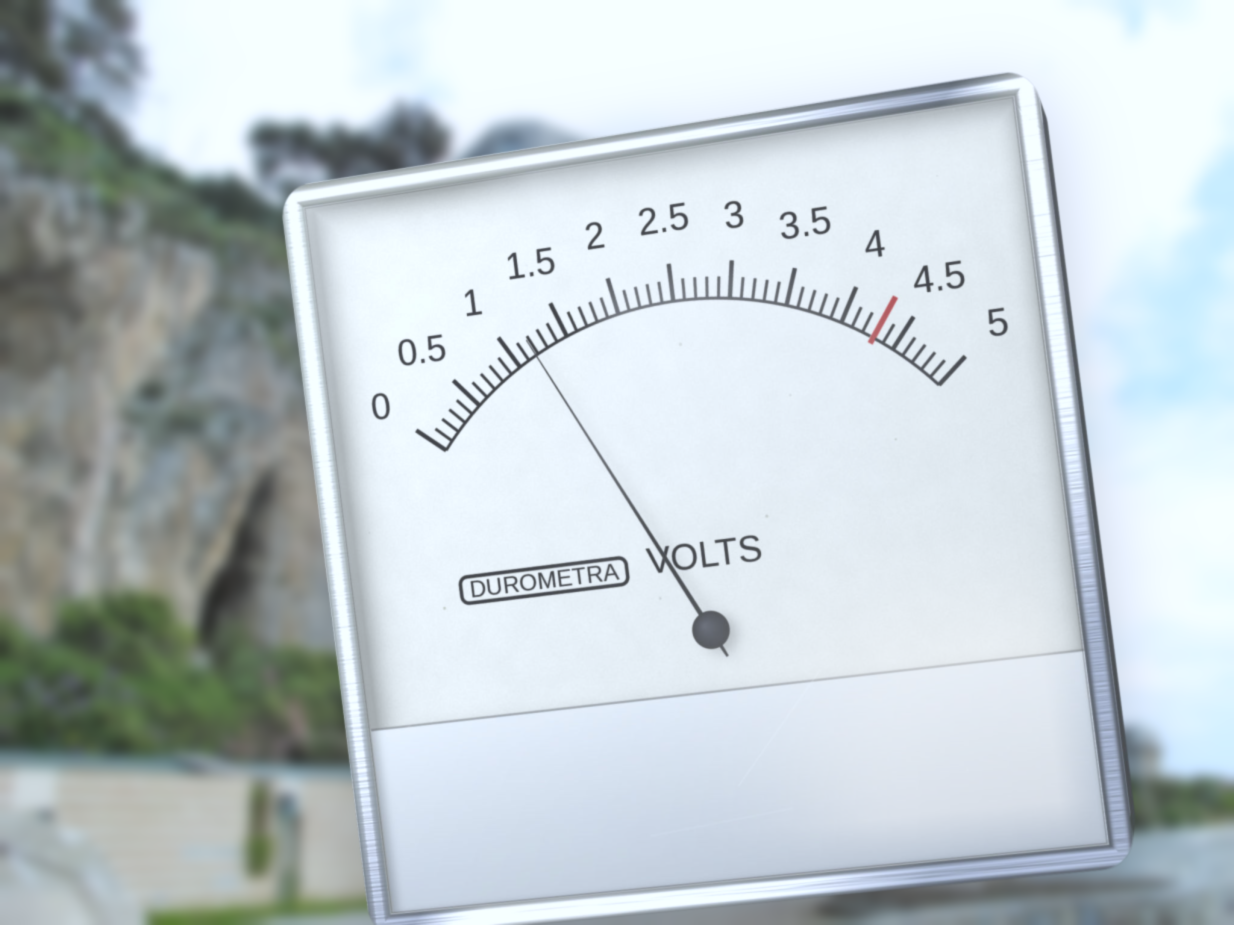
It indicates 1.2 V
